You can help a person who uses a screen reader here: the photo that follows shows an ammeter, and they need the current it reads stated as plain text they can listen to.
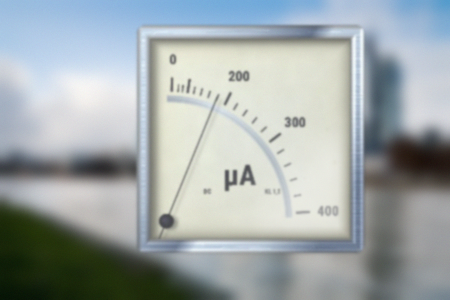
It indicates 180 µA
